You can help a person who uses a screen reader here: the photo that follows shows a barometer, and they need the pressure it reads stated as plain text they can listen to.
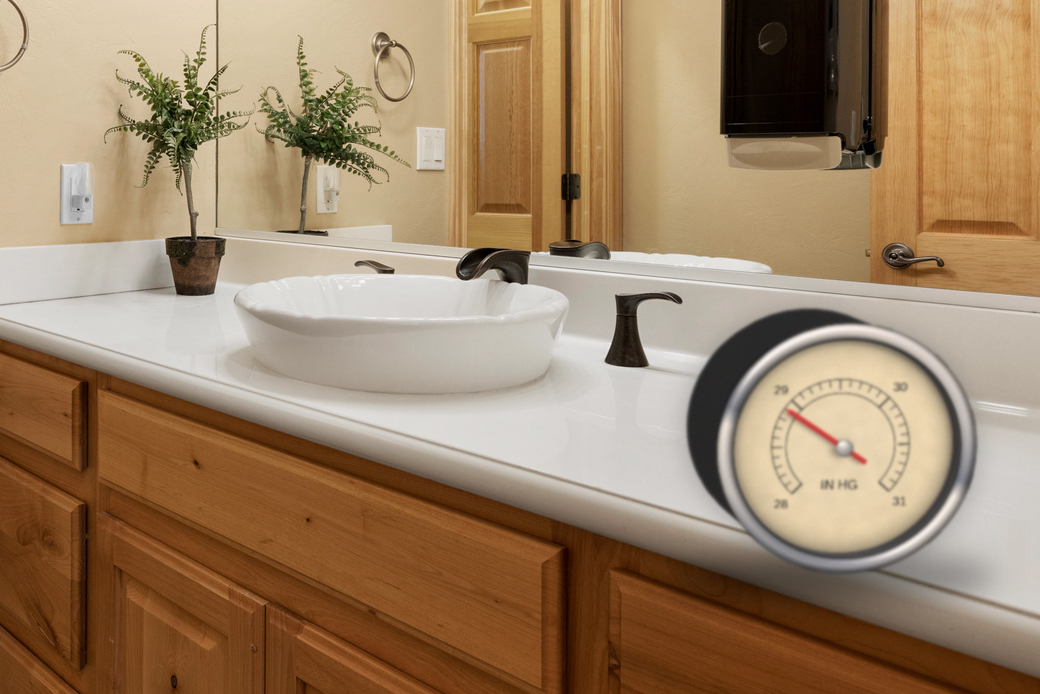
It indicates 28.9 inHg
